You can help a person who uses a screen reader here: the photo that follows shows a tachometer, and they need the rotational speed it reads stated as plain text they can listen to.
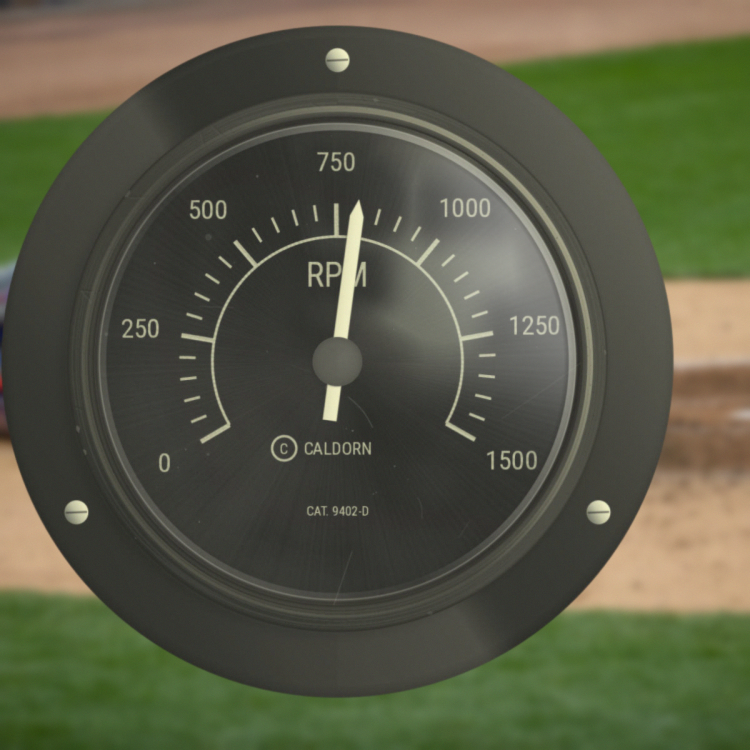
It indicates 800 rpm
